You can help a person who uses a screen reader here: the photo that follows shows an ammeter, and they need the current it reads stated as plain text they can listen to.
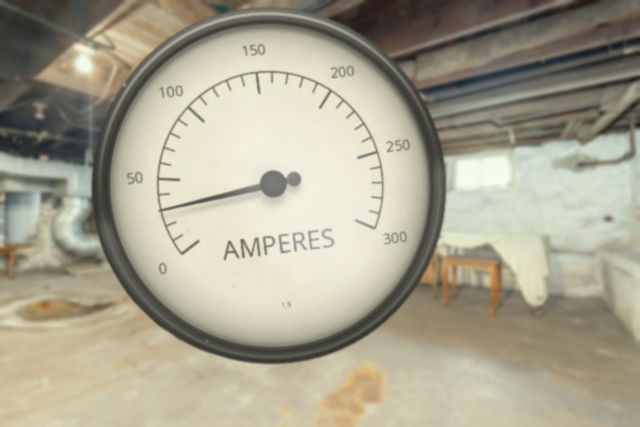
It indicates 30 A
